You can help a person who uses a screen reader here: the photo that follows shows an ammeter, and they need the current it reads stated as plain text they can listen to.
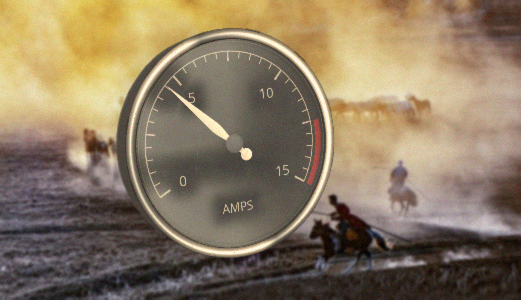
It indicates 4.5 A
